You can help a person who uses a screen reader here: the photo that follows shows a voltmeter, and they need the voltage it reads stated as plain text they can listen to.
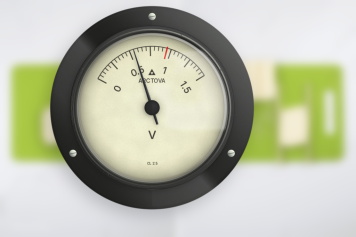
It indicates 0.55 V
